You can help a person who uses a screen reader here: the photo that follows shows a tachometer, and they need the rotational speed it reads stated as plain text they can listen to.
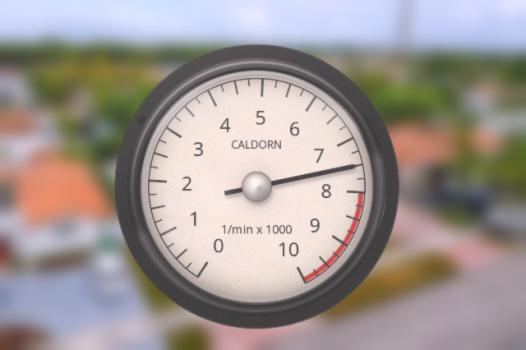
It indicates 7500 rpm
